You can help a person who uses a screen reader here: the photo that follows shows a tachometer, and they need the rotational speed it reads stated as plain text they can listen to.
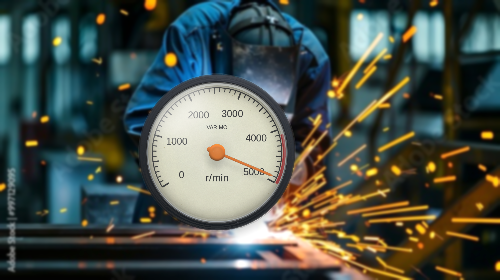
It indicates 4900 rpm
